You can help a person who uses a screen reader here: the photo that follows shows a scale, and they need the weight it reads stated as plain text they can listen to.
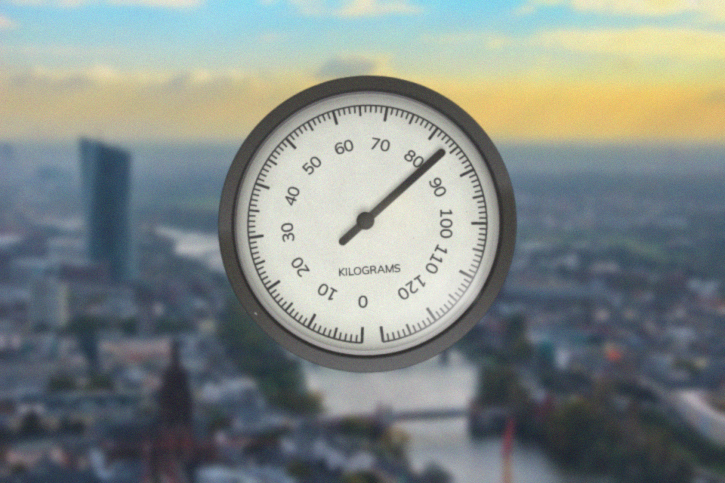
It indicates 84 kg
